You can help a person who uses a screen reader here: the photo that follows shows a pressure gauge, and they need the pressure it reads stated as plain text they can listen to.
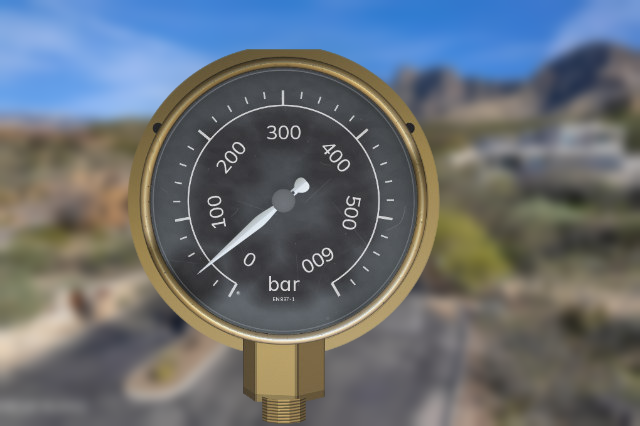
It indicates 40 bar
